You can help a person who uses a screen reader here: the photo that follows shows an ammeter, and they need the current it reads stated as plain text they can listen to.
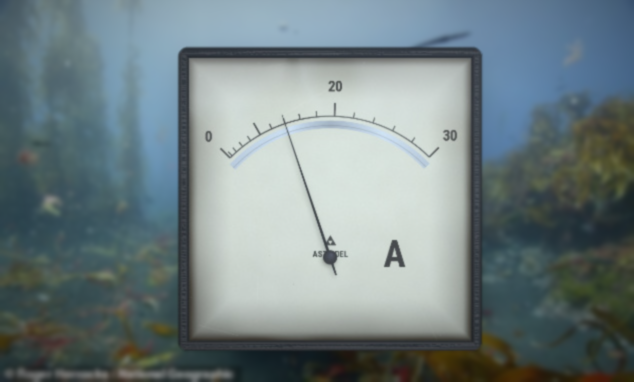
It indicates 14 A
